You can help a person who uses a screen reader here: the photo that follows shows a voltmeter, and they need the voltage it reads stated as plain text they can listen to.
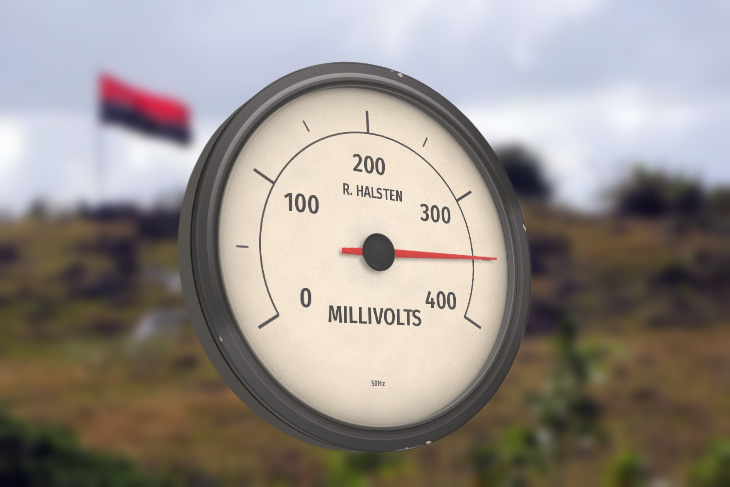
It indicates 350 mV
